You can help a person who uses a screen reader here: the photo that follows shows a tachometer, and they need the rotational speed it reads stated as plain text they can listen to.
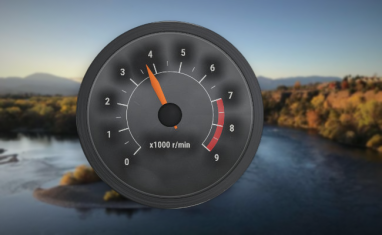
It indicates 3750 rpm
